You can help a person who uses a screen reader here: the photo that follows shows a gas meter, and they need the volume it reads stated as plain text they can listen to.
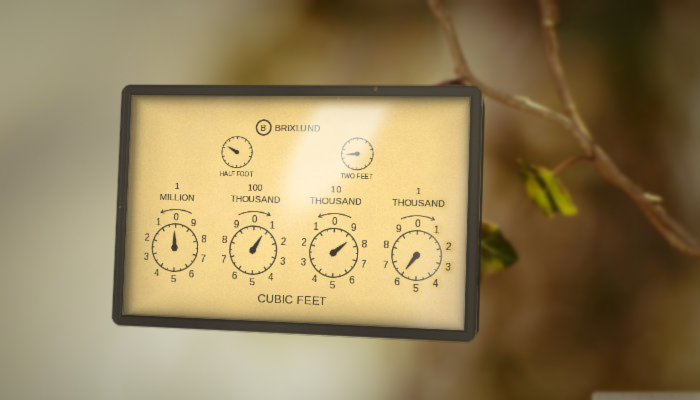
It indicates 8600 ft³
